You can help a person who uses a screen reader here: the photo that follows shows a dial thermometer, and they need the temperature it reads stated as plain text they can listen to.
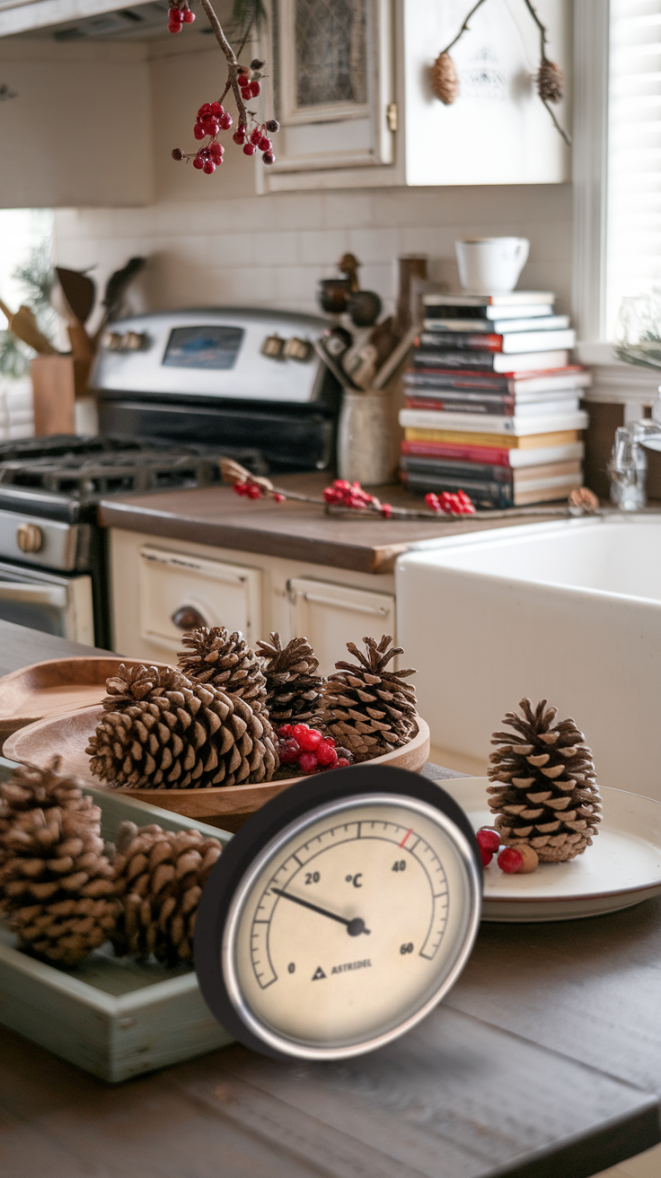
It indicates 15 °C
